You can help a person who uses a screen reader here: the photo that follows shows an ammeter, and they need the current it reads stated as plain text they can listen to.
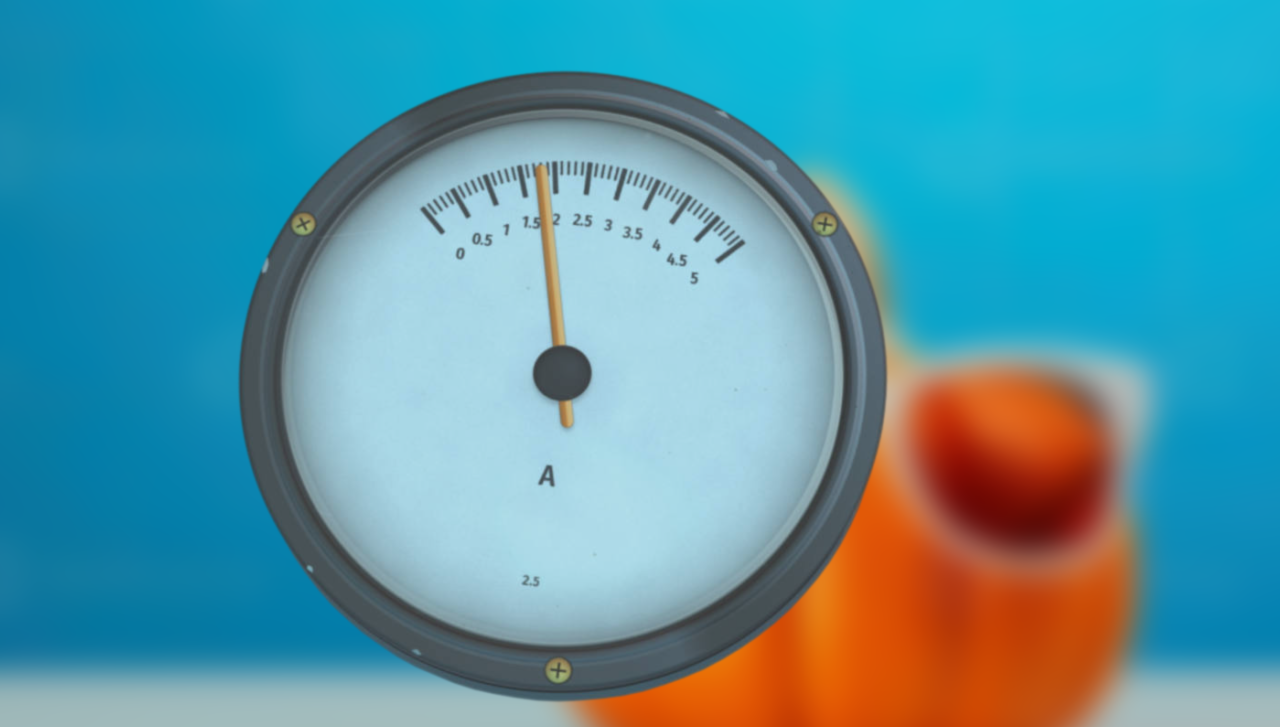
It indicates 1.8 A
